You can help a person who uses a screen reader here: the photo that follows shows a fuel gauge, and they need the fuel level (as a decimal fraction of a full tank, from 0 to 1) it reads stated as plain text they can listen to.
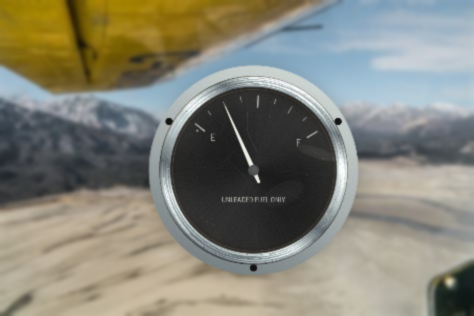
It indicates 0.25
